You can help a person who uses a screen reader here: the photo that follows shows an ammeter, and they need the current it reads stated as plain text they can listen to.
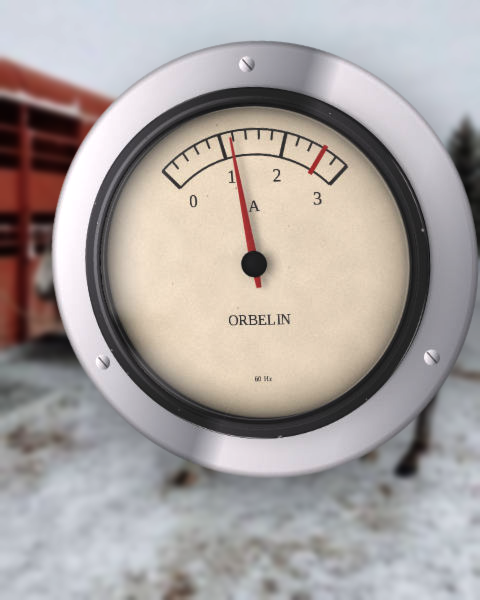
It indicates 1.2 A
